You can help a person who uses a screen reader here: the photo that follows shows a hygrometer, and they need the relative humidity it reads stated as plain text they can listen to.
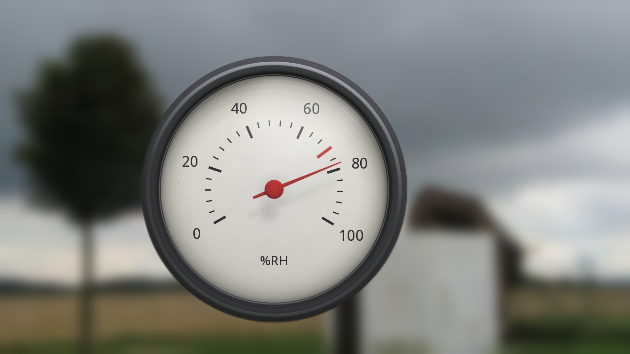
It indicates 78 %
